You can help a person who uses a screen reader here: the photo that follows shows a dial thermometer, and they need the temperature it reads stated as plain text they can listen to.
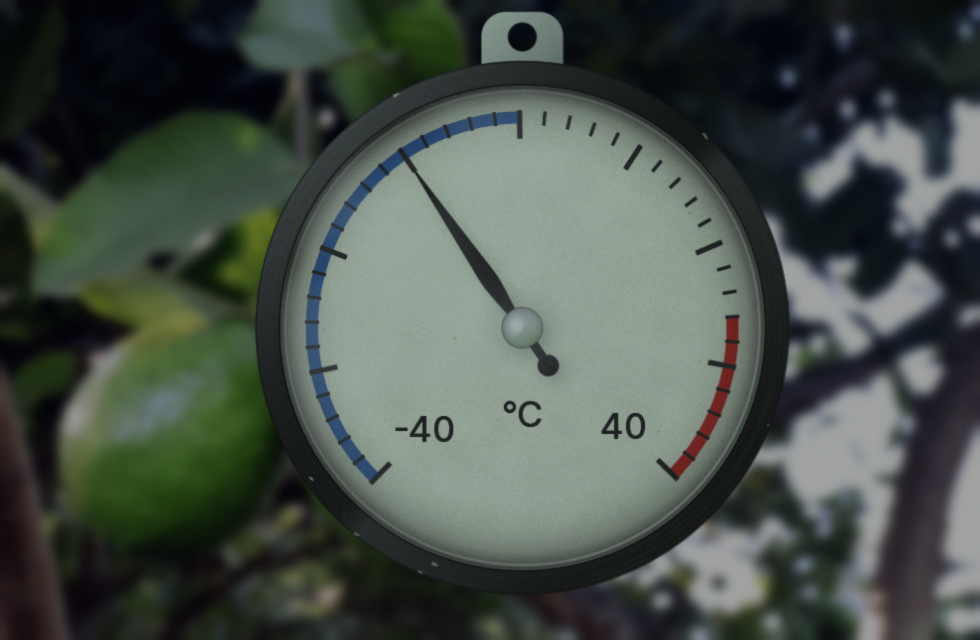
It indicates -10 °C
